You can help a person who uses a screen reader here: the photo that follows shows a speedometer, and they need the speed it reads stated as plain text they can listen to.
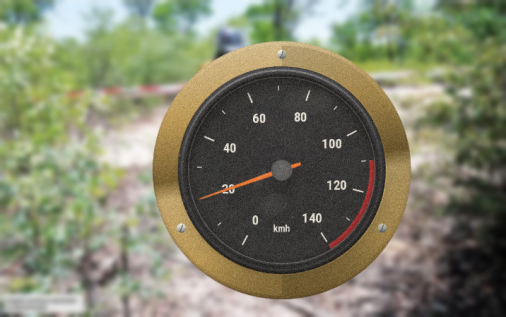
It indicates 20 km/h
